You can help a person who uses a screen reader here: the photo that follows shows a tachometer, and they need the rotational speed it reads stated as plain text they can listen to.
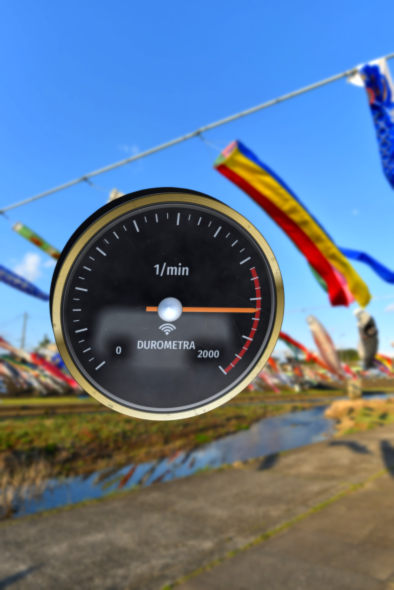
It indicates 1650 rpm
